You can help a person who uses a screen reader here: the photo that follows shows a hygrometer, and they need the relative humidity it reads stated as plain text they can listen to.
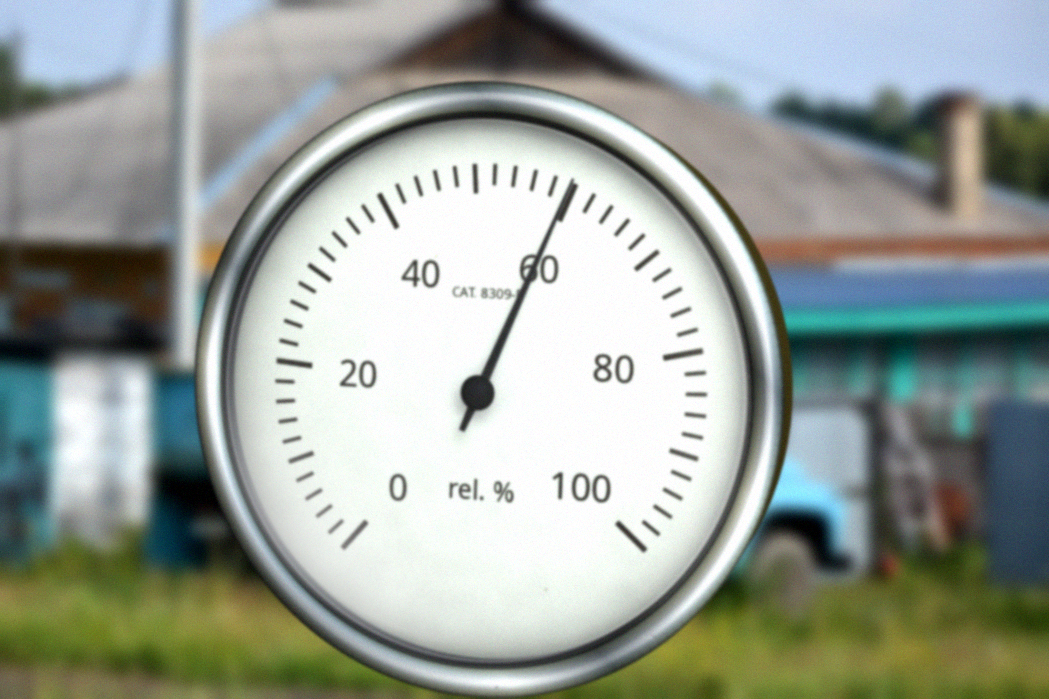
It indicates 60 %
